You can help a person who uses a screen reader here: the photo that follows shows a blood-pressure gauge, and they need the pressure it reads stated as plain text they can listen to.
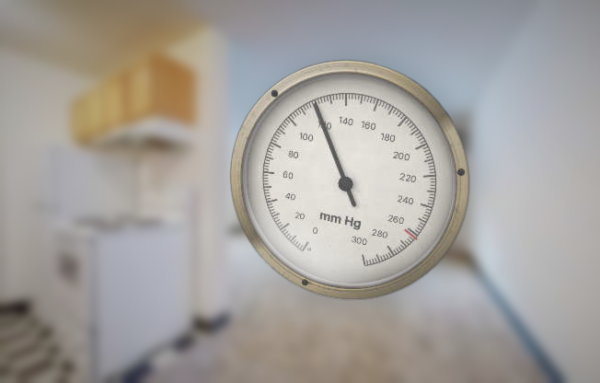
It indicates 120 mmHg
